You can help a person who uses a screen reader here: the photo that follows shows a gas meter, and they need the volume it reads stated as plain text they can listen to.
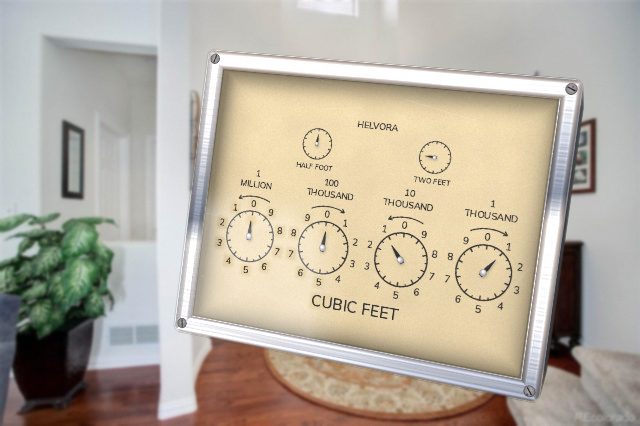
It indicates 1100 ft³
